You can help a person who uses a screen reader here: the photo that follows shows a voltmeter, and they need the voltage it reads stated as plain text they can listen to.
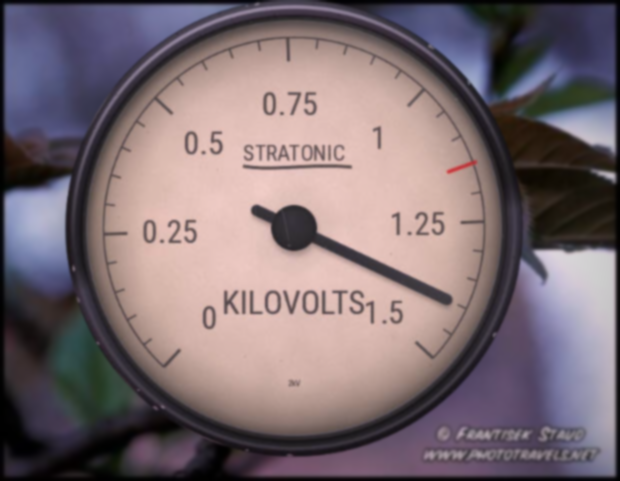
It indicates 1.4 kV
